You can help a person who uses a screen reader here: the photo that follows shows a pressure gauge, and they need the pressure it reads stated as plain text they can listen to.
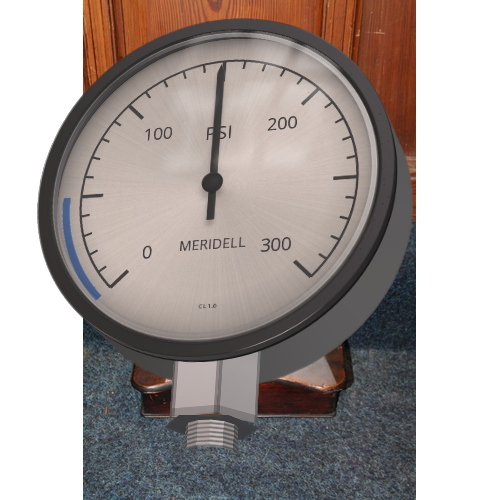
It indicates 150 psi
